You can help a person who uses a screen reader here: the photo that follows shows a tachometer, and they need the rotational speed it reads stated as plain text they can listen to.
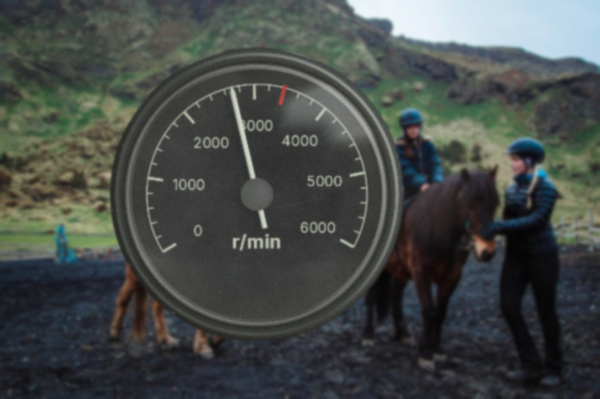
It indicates 2700 rpm
